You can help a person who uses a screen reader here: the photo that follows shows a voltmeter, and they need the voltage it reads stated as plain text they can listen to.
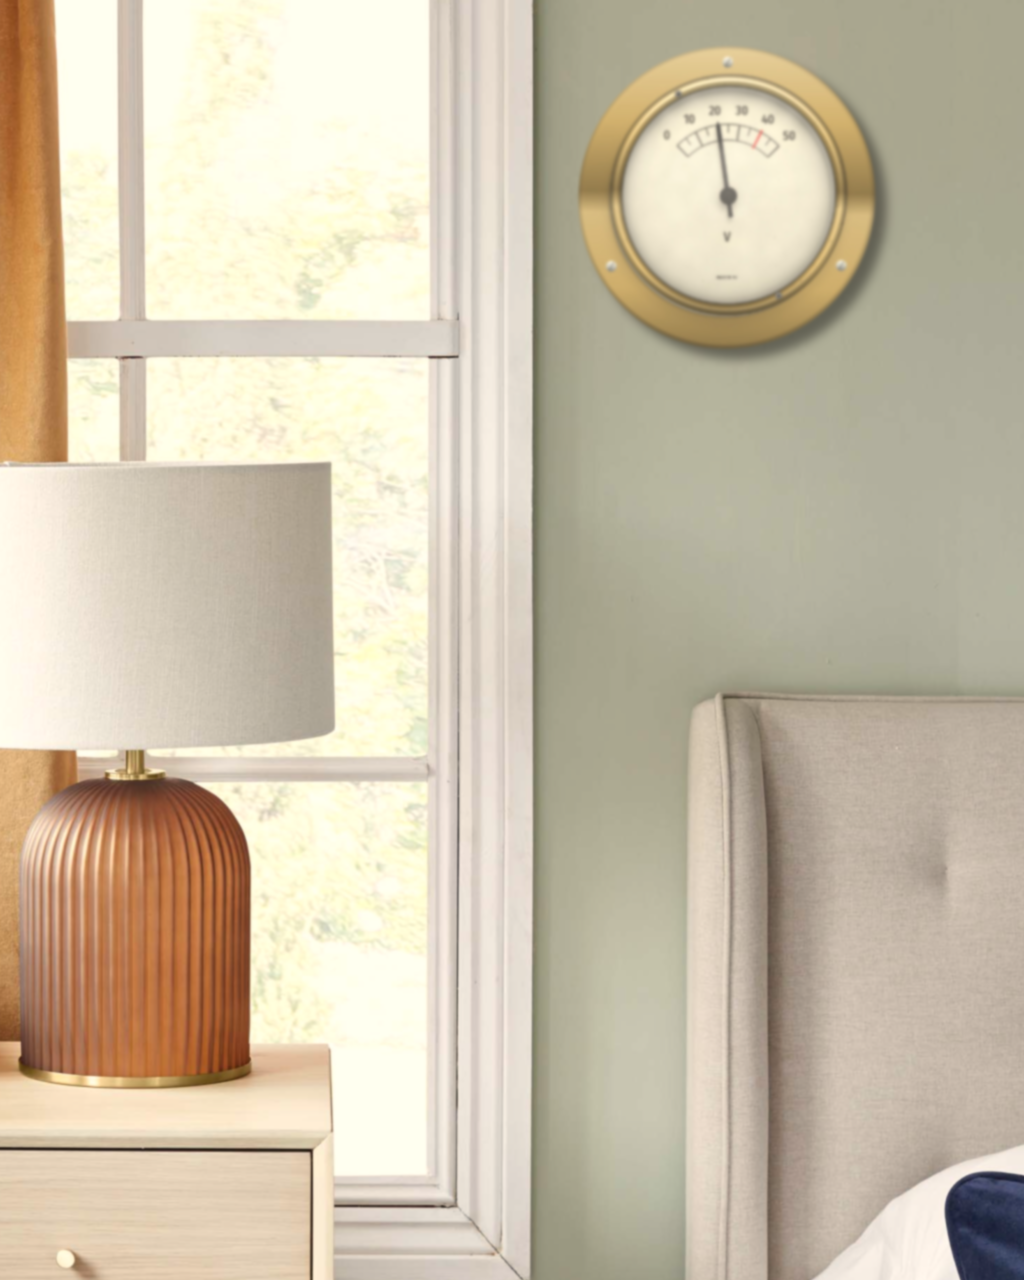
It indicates 20 V
